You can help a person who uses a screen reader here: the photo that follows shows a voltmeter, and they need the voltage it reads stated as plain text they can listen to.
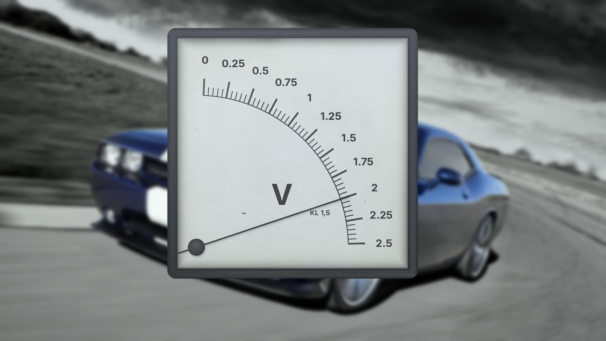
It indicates 2 V
